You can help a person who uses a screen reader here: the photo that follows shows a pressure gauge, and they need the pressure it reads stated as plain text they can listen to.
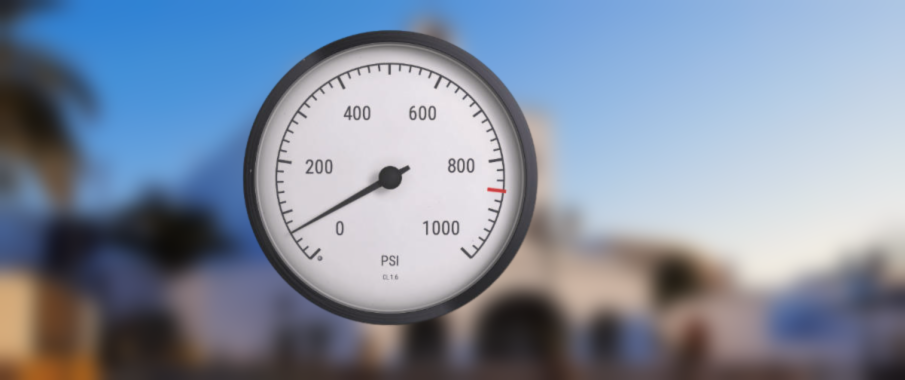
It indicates 60 psi
